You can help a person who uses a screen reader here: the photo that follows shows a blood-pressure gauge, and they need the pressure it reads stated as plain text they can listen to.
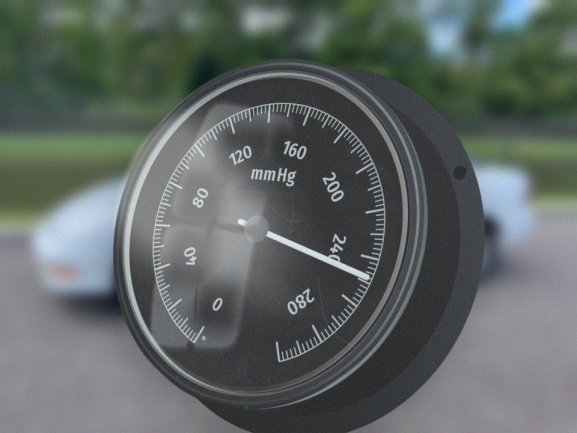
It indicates 248 mmHg
